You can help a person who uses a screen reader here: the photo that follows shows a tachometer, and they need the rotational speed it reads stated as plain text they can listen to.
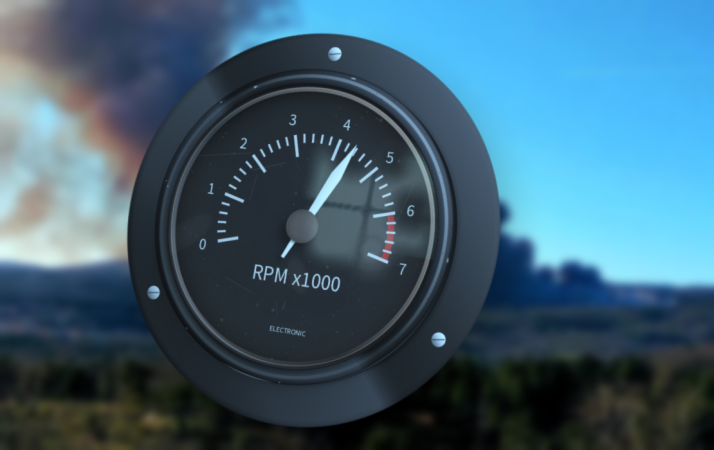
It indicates 4400 rpm
